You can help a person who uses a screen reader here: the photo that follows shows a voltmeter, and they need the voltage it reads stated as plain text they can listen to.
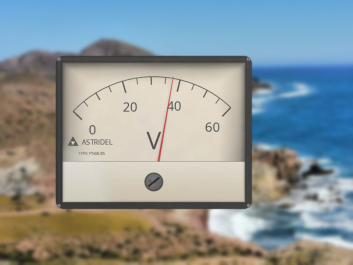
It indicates 37.5 V
